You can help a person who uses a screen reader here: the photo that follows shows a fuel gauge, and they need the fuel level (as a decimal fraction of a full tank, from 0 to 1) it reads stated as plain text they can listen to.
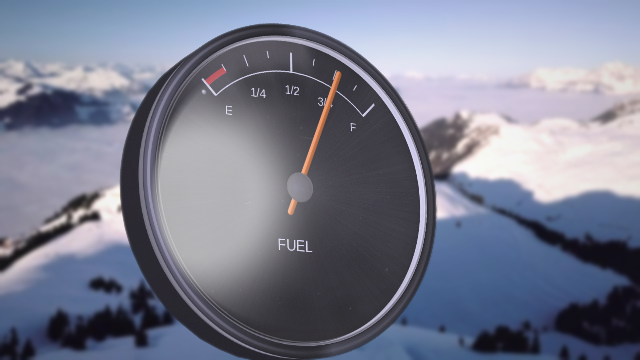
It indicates 0.75
